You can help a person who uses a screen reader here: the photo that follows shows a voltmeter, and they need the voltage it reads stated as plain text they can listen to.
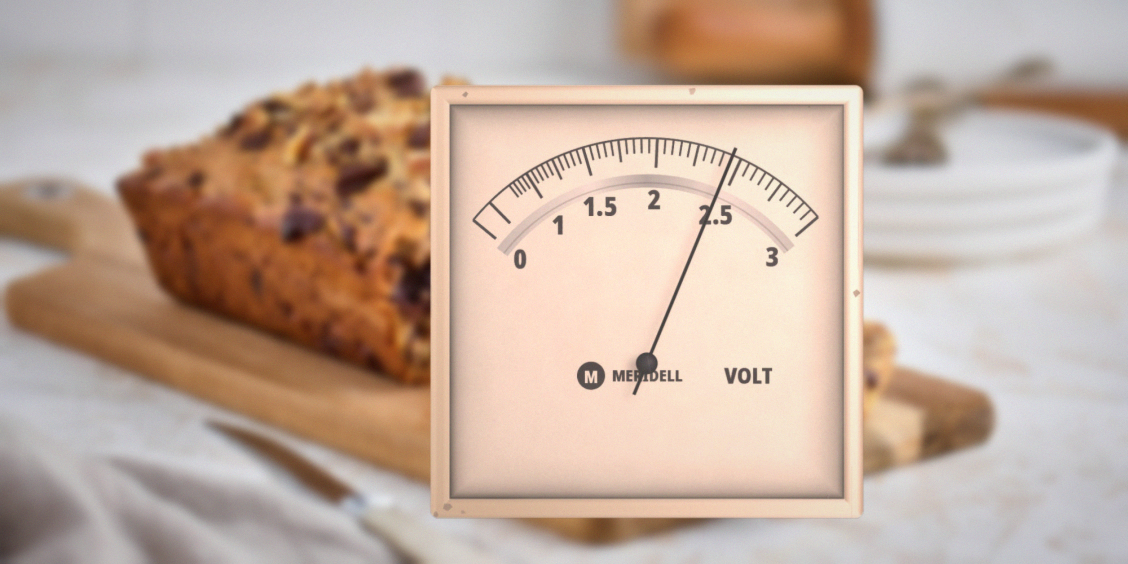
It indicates 2.45 V
